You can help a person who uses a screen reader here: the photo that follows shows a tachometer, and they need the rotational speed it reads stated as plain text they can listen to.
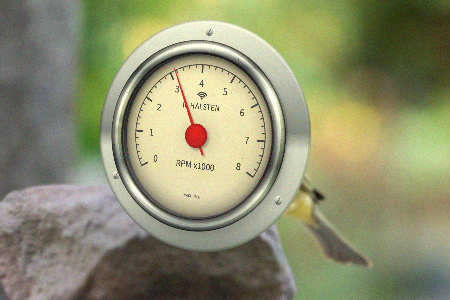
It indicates 3200 rpm
